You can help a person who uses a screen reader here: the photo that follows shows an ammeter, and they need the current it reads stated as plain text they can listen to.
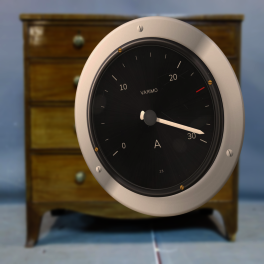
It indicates 29 A
